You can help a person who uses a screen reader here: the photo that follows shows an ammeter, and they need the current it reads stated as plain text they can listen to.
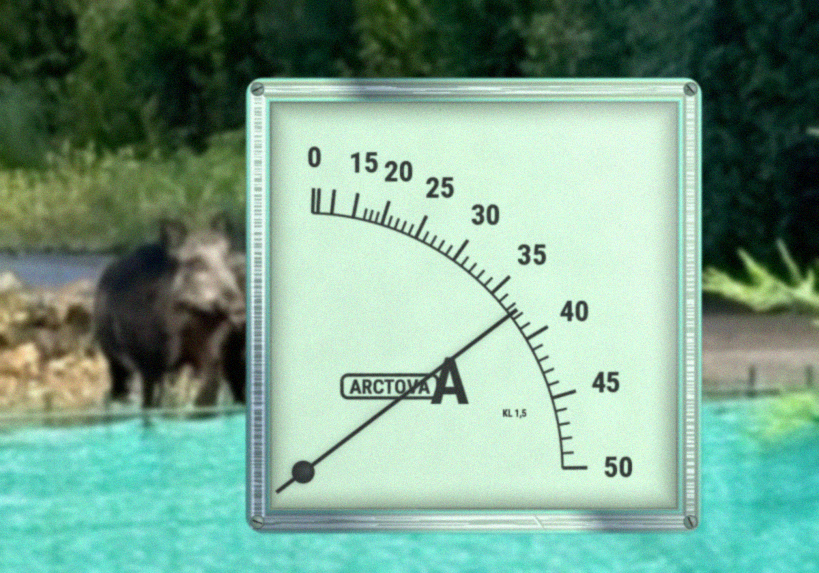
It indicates 37.5 A
